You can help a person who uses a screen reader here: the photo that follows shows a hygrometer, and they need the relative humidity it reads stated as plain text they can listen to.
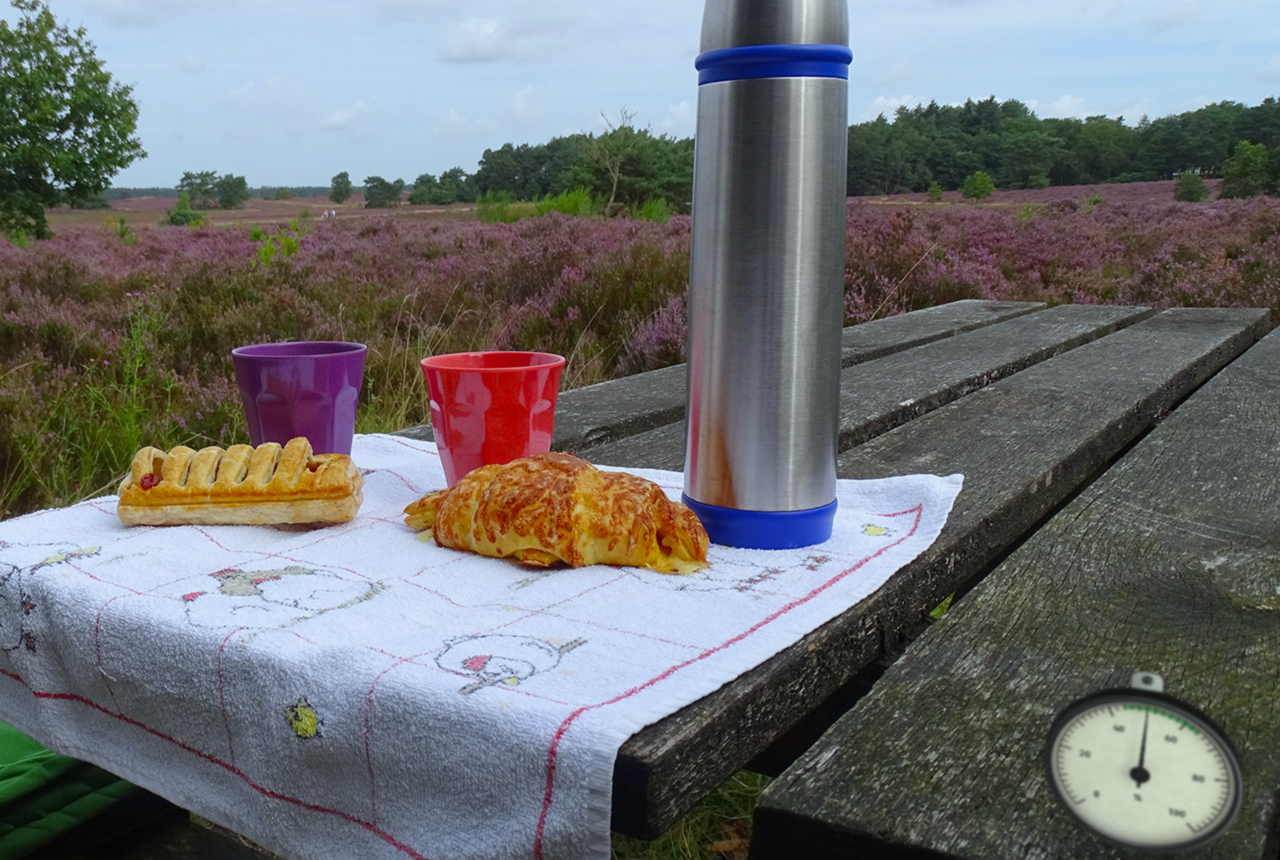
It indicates 50 %
